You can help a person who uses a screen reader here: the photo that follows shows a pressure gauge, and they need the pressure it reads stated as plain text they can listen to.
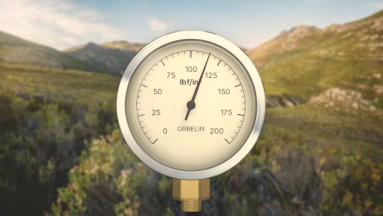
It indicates 115 psi
